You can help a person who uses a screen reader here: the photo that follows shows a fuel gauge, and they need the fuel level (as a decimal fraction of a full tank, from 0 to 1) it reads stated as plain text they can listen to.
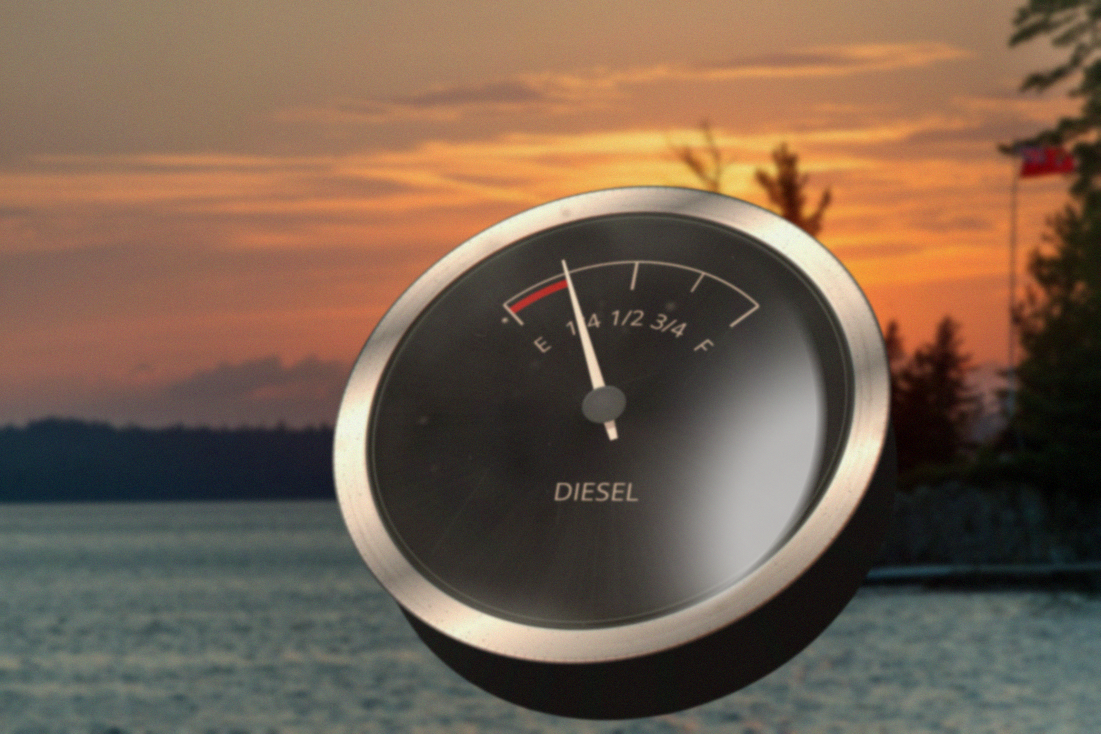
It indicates 0.25
